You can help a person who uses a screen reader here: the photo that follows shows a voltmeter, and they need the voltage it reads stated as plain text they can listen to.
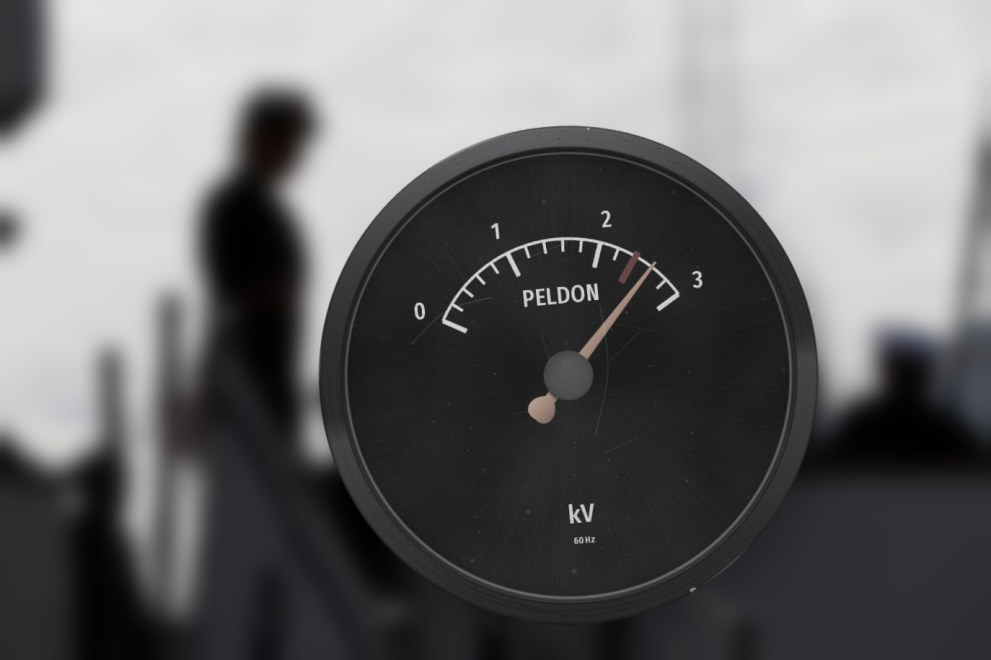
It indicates 2.6 kV
